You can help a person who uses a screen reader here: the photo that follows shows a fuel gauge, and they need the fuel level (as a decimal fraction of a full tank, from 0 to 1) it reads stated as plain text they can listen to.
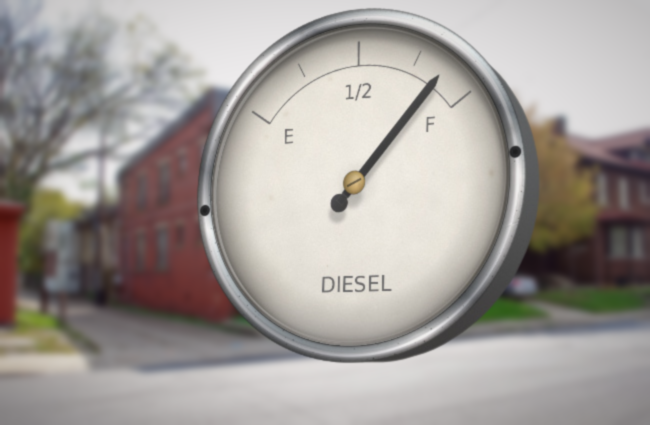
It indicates 0.875
